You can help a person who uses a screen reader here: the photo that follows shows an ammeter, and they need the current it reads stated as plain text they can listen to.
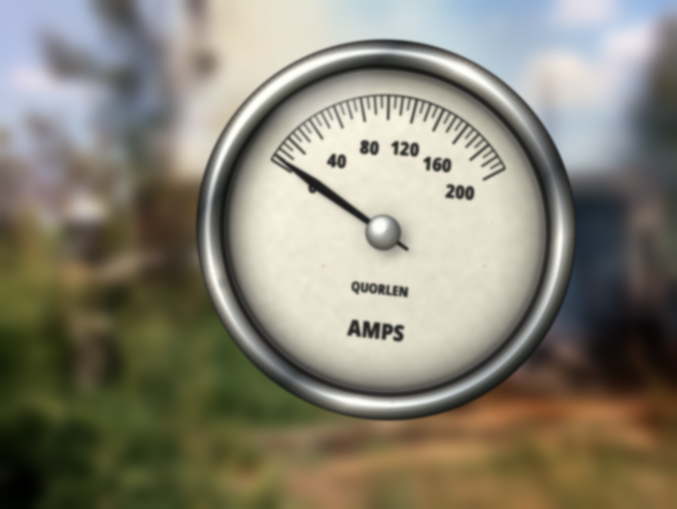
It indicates 5 A
